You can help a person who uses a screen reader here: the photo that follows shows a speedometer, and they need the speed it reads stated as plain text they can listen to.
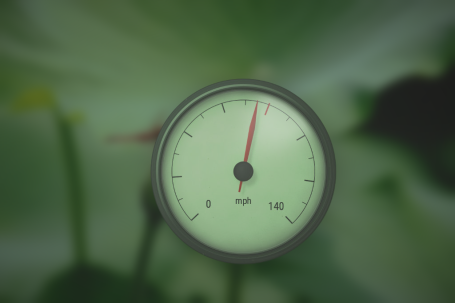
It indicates 75 mph
